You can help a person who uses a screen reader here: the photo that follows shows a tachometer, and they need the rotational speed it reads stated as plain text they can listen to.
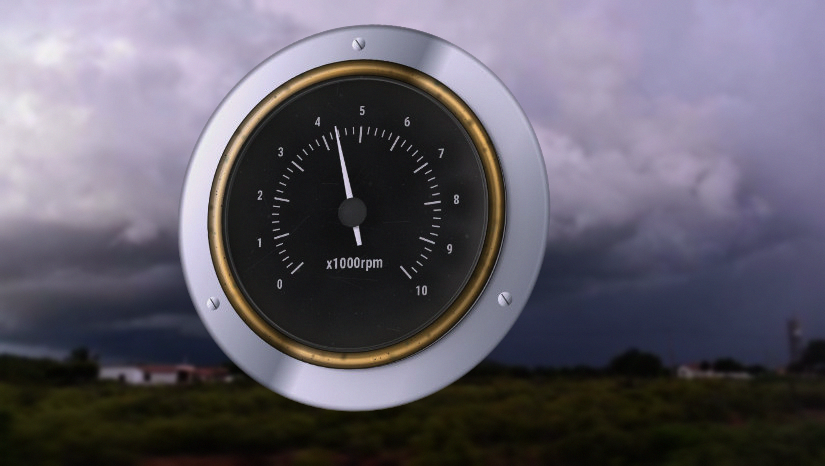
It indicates 4400 rpm
